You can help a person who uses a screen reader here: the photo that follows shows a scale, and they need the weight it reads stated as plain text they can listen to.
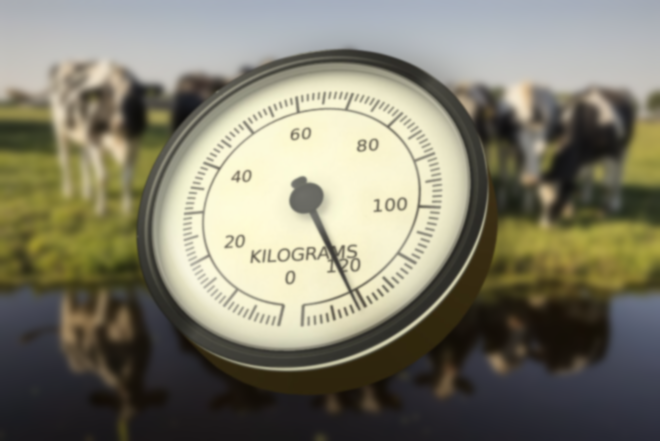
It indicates 121 kg
